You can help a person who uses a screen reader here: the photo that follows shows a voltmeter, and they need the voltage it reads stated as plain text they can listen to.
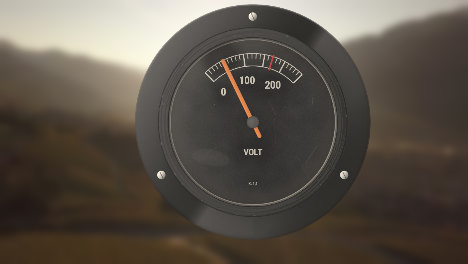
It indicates 50 V
